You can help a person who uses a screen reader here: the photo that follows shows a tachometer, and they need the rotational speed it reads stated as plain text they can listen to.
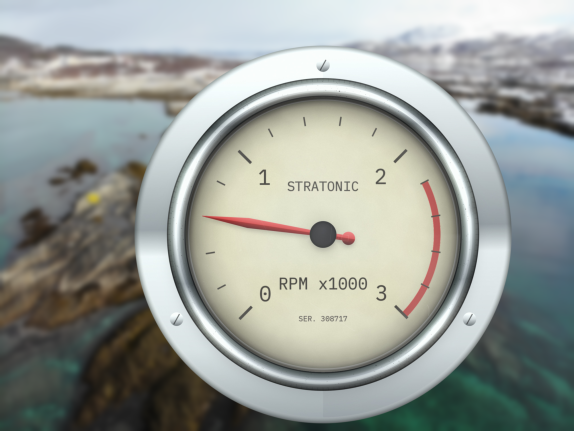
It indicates 600 rpm
